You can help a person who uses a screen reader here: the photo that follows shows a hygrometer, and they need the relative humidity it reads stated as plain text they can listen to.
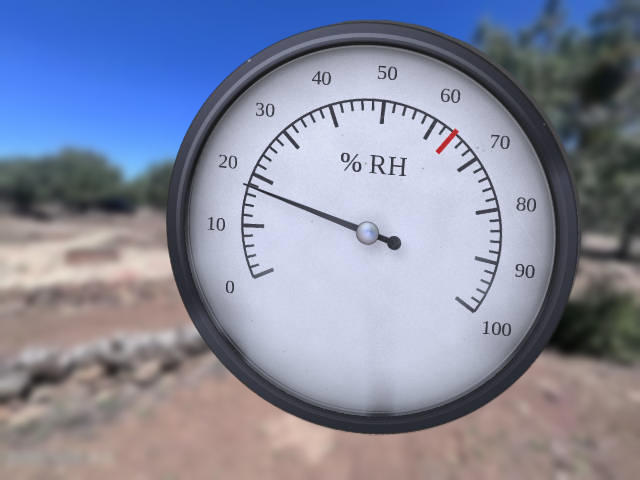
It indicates 18 %
